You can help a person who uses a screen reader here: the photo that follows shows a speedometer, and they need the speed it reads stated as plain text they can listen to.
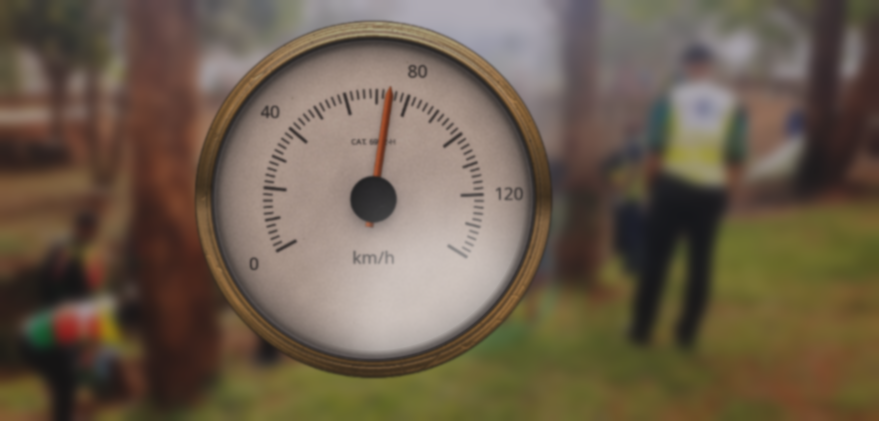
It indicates 74 km/h
